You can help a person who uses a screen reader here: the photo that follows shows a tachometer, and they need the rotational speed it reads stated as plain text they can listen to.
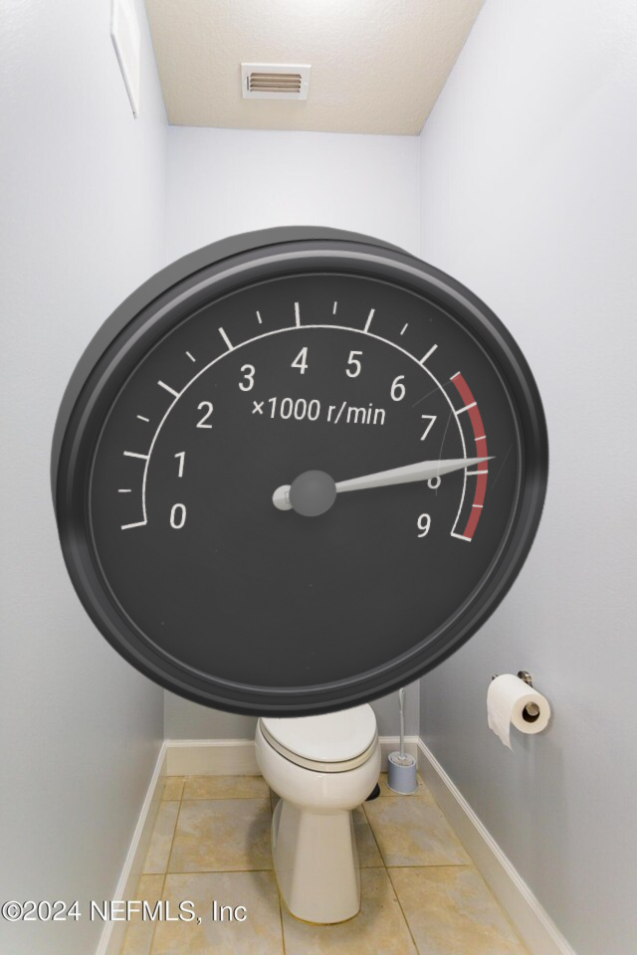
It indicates 7750 rpm
